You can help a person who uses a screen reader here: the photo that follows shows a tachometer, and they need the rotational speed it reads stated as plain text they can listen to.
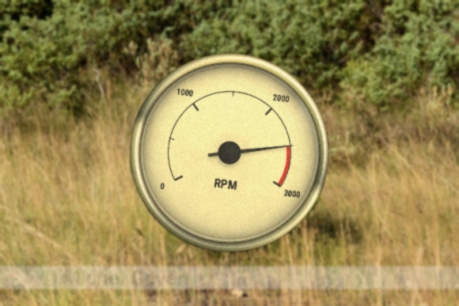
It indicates 2500 rpm
